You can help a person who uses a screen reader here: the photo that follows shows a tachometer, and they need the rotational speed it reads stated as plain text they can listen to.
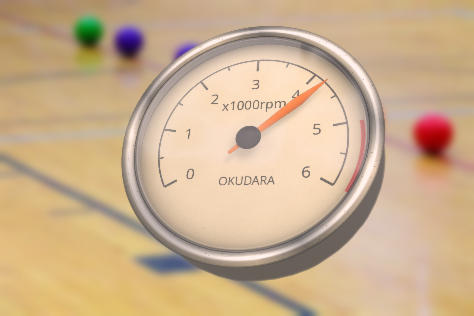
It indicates 4250 rpm
